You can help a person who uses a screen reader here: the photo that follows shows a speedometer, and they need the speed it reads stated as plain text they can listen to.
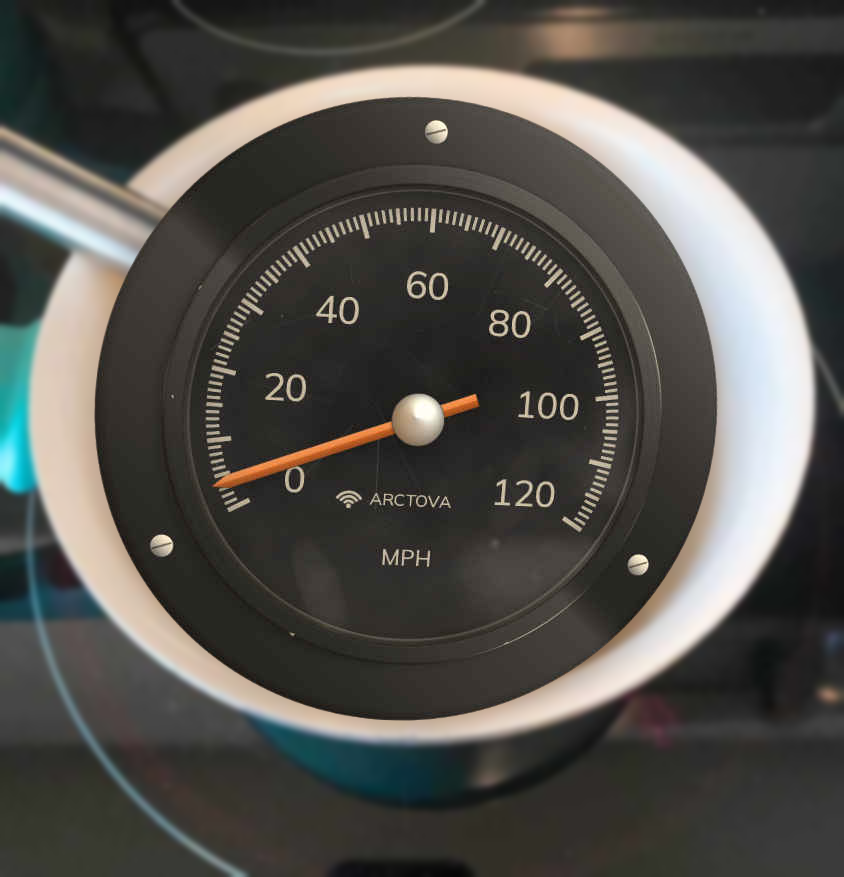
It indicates 4 mph
